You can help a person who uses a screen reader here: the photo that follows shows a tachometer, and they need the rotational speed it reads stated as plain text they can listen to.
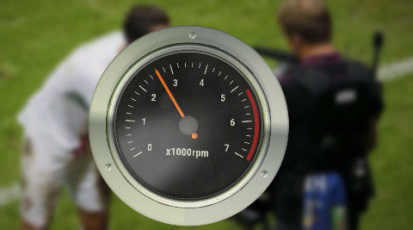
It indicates 2600 rpm
